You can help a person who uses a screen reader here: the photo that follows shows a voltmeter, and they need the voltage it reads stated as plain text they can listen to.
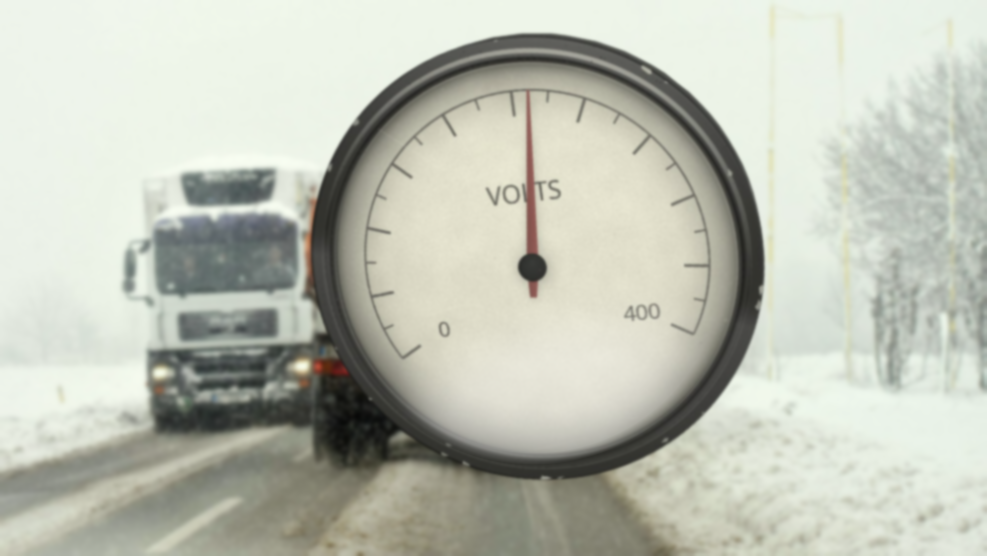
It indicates 210 V
